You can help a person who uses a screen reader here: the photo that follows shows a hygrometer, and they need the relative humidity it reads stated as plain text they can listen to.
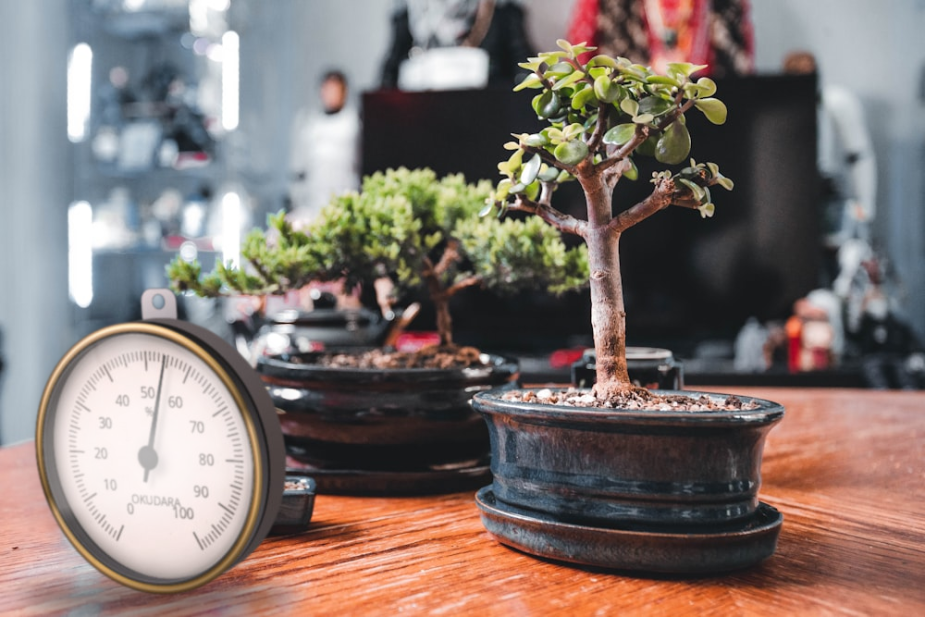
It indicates 55 %
